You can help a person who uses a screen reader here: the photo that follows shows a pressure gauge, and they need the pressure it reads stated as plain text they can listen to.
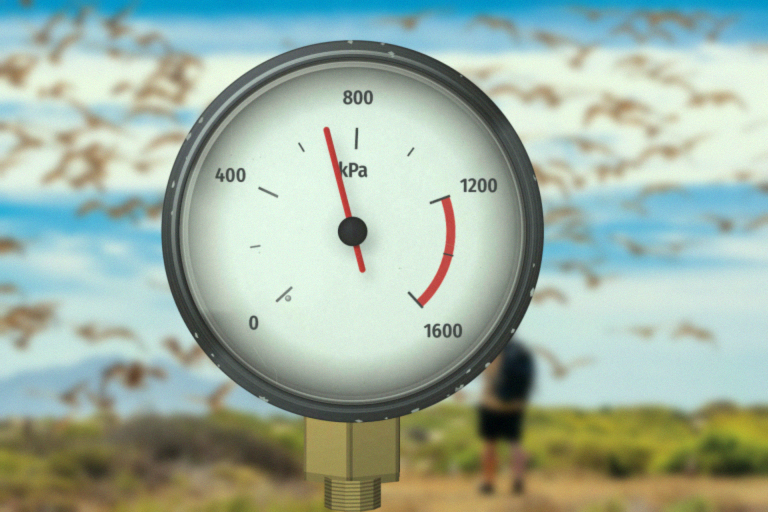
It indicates 700 kPa
